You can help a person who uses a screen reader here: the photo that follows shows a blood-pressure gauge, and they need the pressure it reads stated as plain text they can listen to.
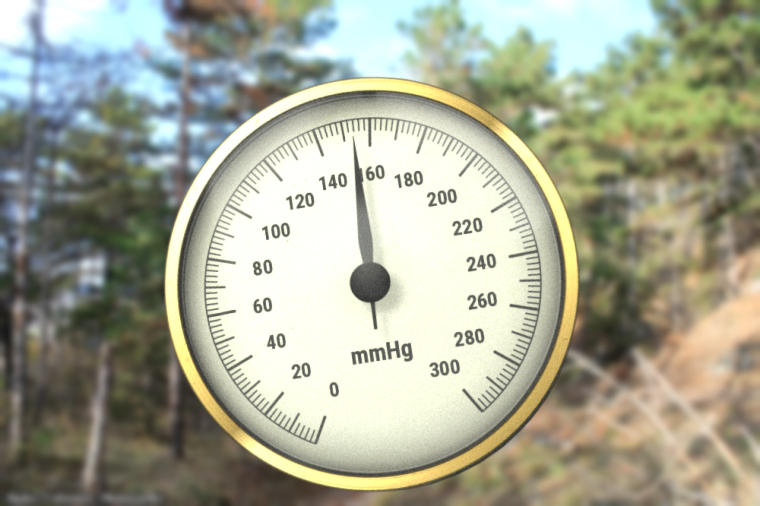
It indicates 154 mmHg
